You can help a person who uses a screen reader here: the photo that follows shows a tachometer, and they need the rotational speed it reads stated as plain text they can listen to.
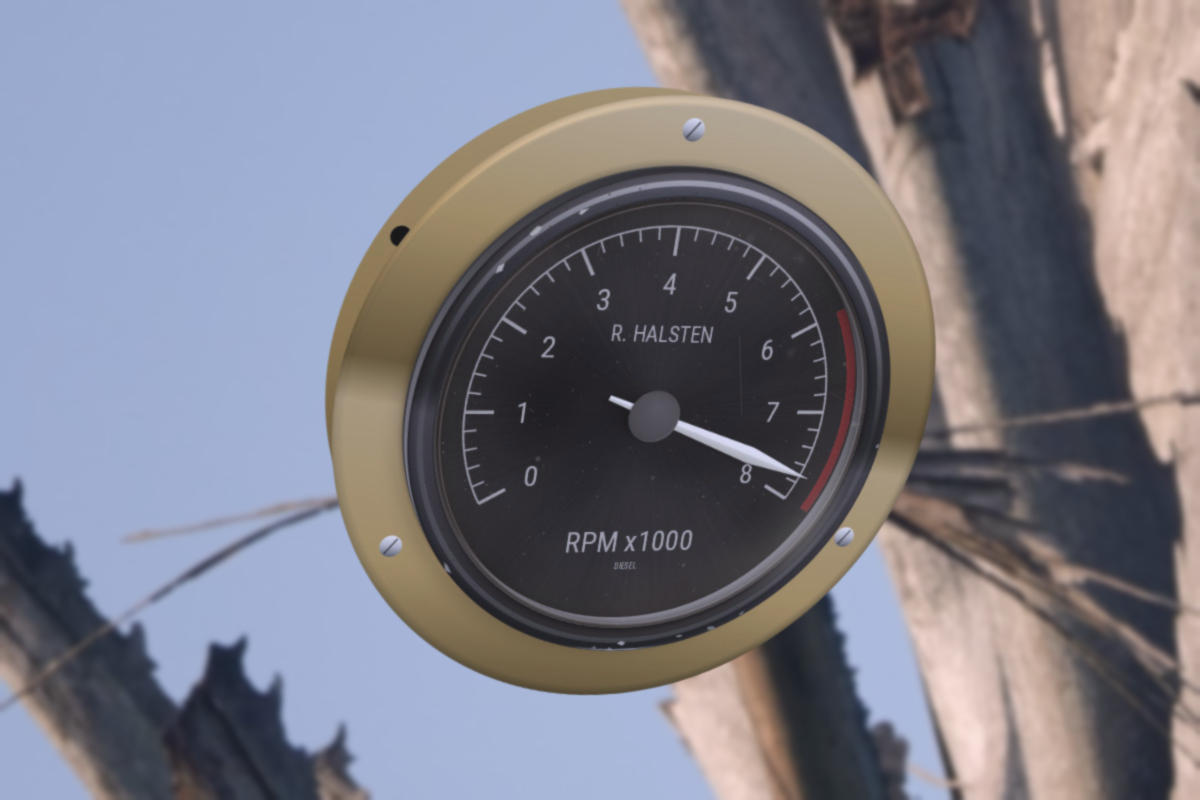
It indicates 7700 rpm
